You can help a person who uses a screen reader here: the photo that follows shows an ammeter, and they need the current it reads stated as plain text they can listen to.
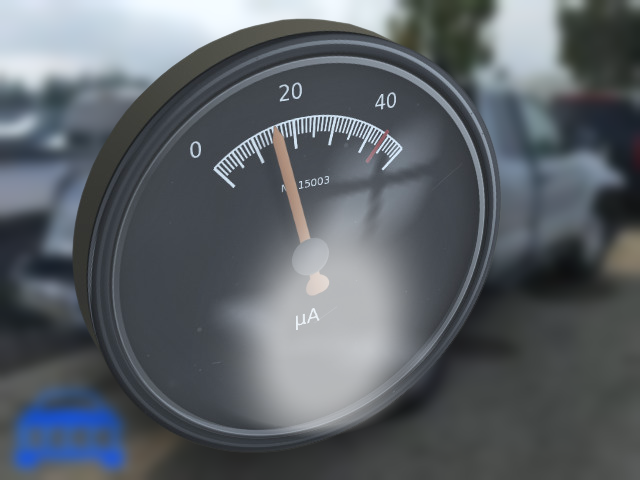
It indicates 15 µA
